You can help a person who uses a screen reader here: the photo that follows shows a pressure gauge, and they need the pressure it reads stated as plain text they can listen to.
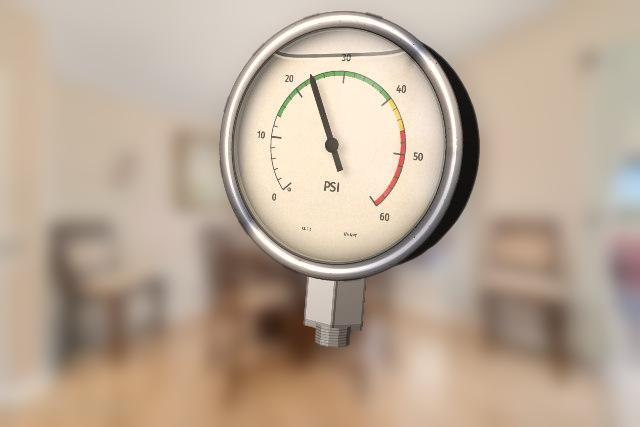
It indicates 24 psi
